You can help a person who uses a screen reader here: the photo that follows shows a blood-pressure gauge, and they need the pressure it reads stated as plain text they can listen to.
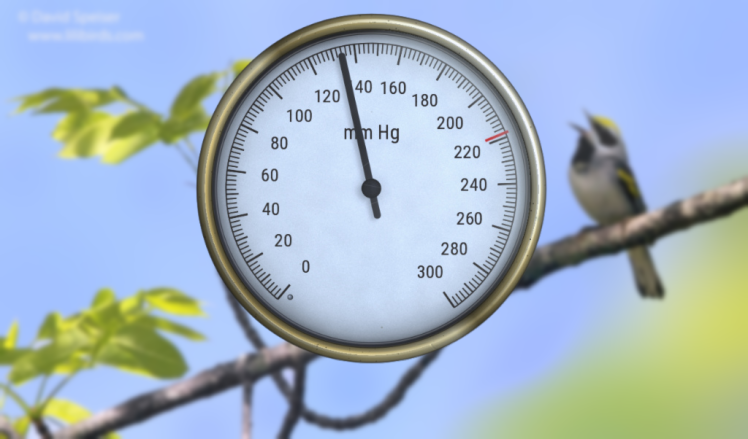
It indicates 134 mmHg
